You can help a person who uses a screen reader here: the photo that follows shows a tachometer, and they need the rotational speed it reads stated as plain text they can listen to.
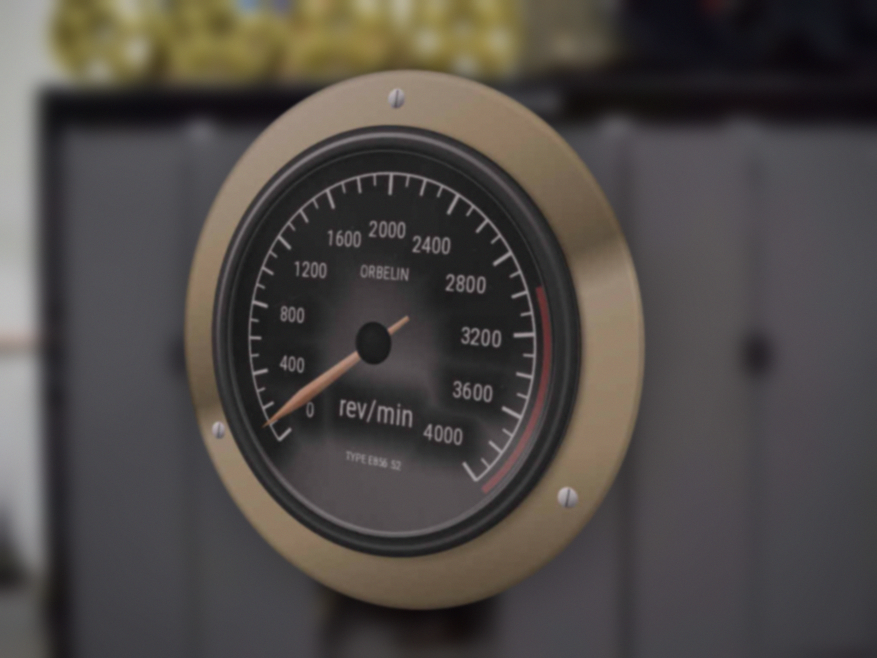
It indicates 100 rpm
